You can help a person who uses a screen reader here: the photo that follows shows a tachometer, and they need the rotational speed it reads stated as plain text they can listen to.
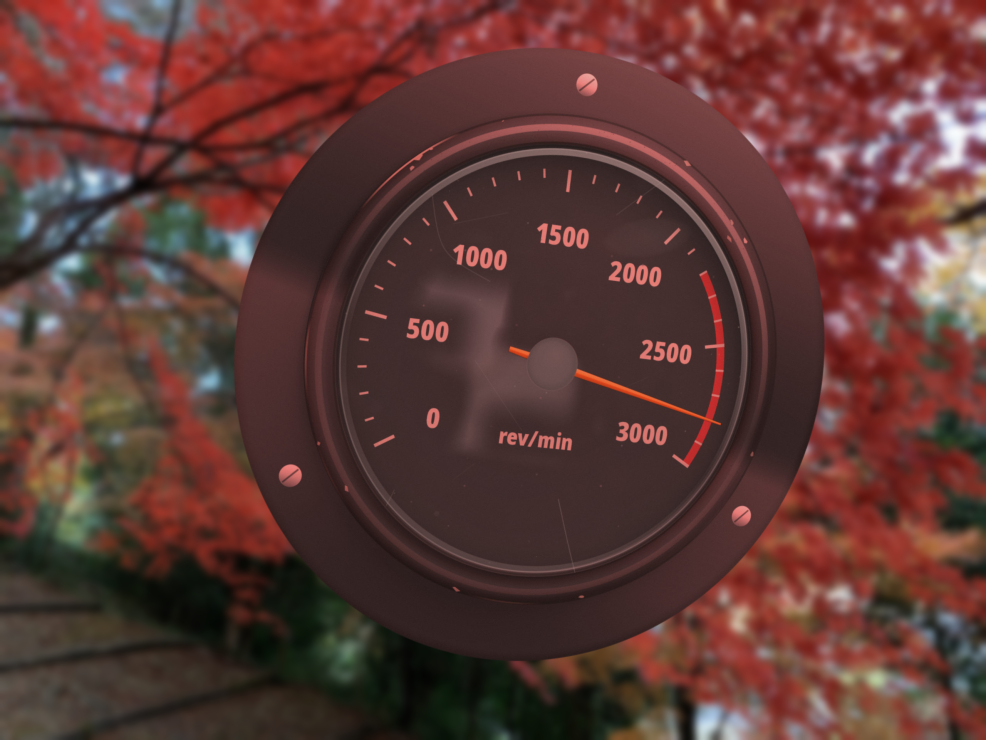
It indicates 2800 rpm
